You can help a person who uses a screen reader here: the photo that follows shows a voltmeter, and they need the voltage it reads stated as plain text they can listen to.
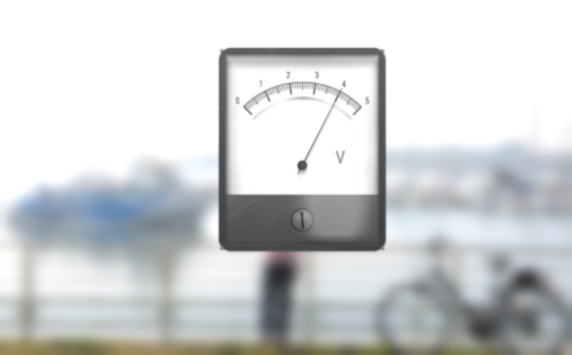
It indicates 4 V
